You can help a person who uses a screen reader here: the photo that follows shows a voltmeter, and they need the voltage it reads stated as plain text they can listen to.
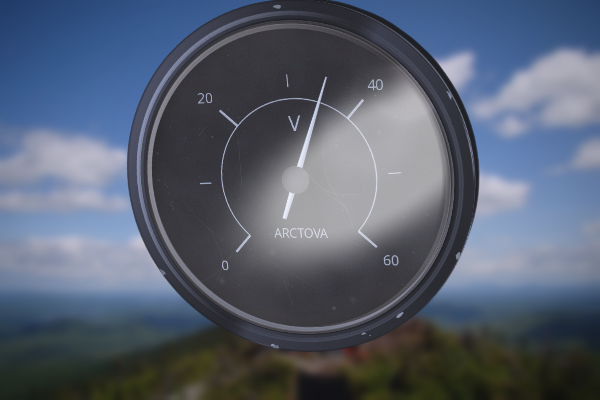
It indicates 35 V
